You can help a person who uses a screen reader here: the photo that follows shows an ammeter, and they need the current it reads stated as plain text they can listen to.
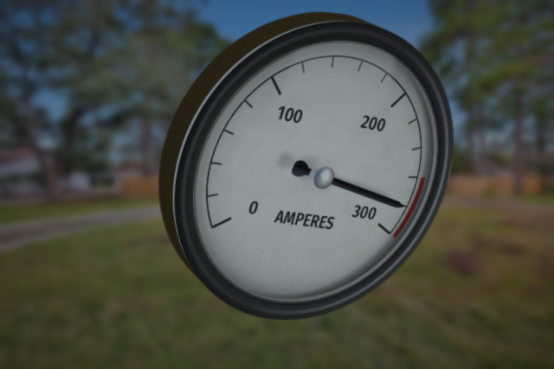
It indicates 280 A
